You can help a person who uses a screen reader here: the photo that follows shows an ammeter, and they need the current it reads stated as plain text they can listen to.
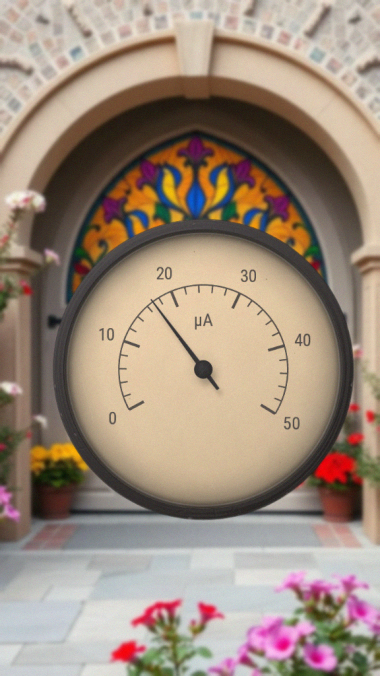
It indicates 17 µA
